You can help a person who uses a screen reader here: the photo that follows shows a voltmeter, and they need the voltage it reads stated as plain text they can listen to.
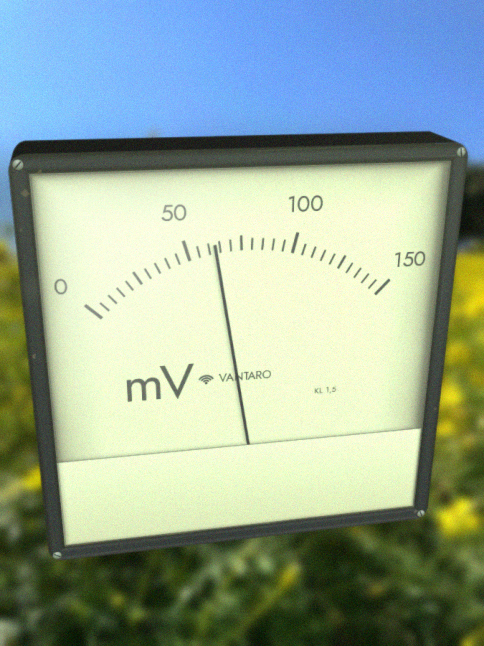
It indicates 62.5 mV
